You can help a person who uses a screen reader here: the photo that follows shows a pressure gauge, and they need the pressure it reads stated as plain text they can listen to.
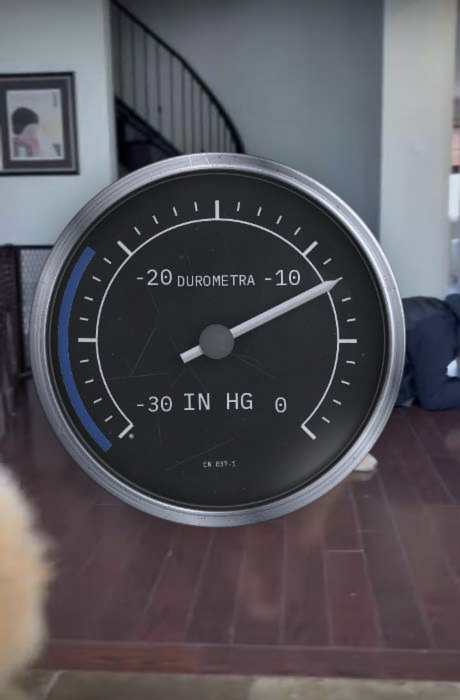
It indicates -8 inHg
